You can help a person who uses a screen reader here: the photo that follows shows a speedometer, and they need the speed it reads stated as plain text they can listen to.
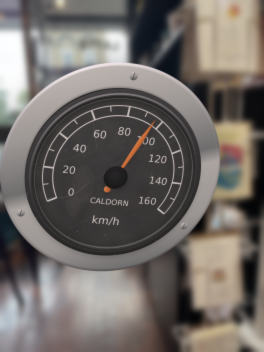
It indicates 95 km/h
